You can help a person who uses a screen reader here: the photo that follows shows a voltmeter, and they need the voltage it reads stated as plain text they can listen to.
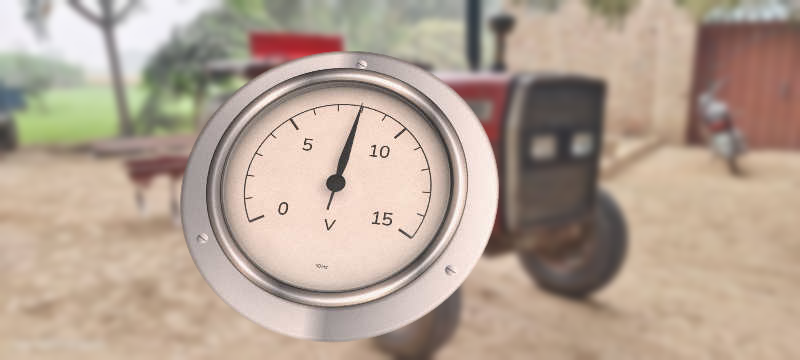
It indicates 8 V
